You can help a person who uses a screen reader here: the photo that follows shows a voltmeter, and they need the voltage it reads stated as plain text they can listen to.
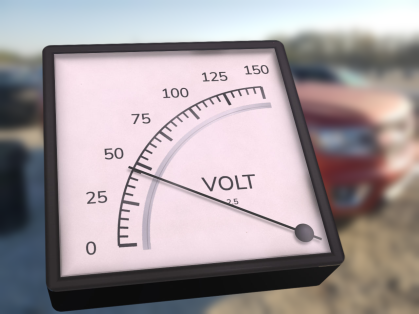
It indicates 45 V
